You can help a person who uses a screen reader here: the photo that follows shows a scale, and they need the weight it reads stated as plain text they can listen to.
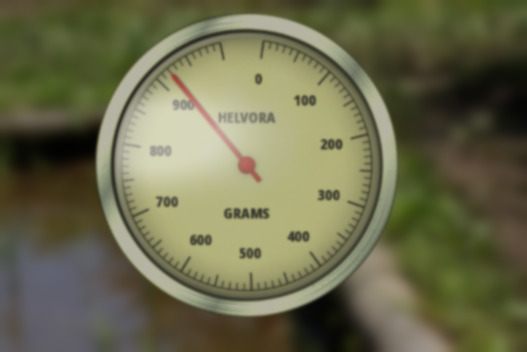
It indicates 920 g
